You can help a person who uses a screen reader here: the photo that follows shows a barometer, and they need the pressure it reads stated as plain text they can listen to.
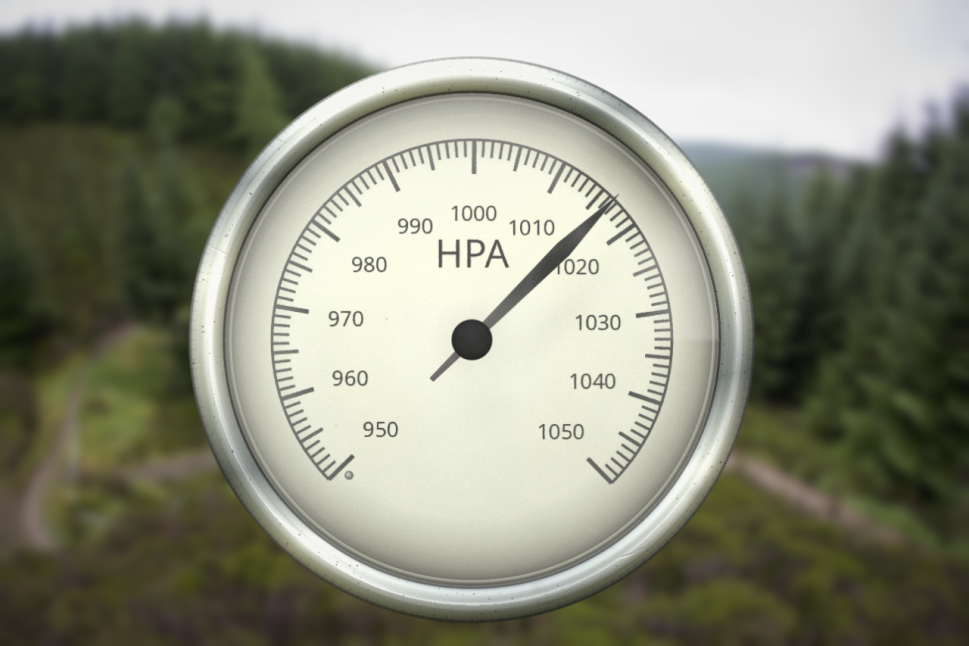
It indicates 1016.5 hPa
